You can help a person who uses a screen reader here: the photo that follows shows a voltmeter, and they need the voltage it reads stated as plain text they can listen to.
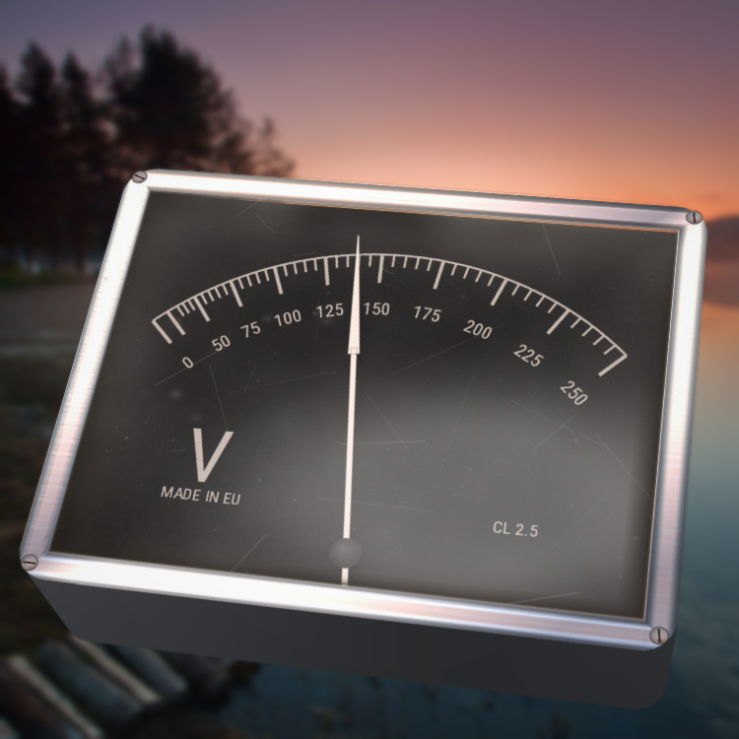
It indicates 140 V
